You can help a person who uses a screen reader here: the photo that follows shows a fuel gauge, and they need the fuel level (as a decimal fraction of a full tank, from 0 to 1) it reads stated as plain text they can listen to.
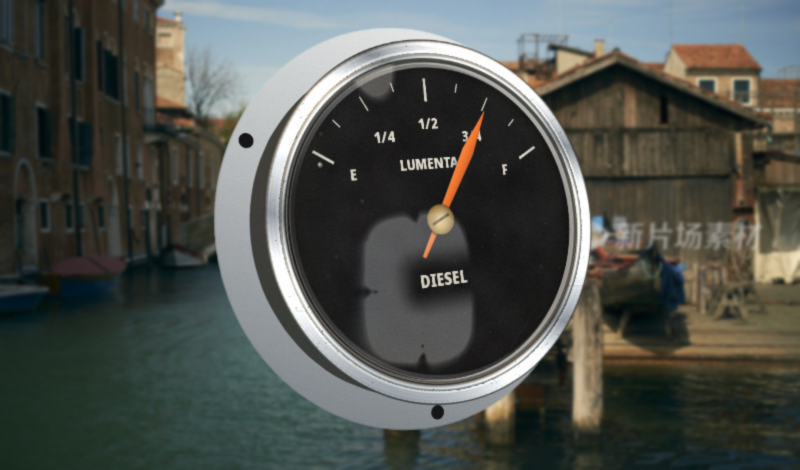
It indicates 0.75
